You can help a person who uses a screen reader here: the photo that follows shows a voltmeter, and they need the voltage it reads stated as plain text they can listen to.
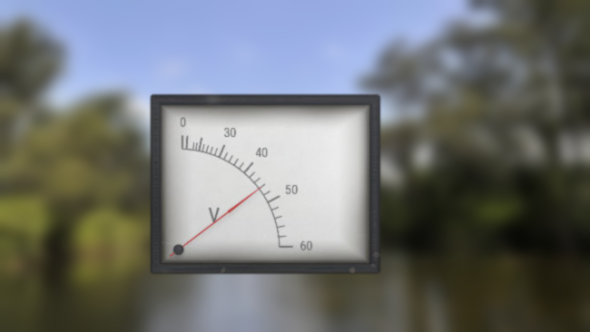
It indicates 46 V
